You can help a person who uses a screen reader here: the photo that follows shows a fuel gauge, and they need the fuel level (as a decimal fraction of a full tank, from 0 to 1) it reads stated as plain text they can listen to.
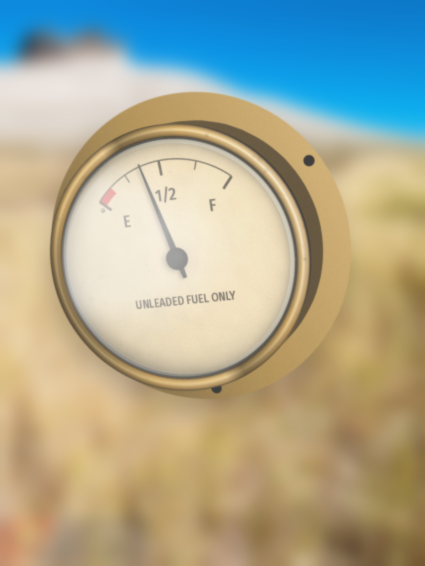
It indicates 0.375
